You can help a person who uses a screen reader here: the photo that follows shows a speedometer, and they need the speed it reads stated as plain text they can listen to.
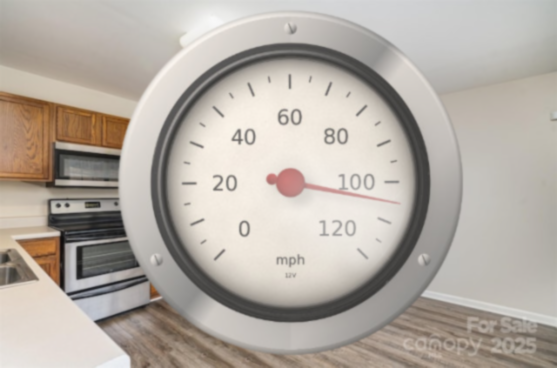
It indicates 105 mph
